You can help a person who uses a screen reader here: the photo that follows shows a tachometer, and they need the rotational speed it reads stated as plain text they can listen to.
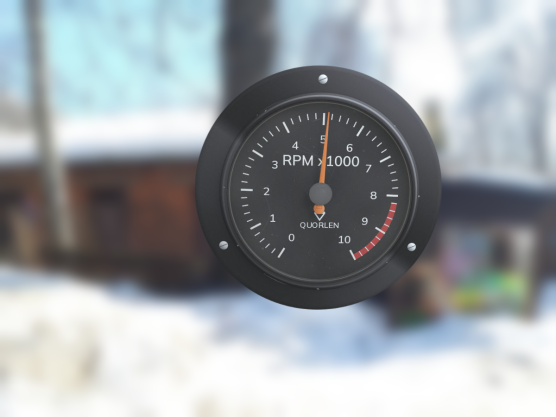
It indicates 5100 rpm
